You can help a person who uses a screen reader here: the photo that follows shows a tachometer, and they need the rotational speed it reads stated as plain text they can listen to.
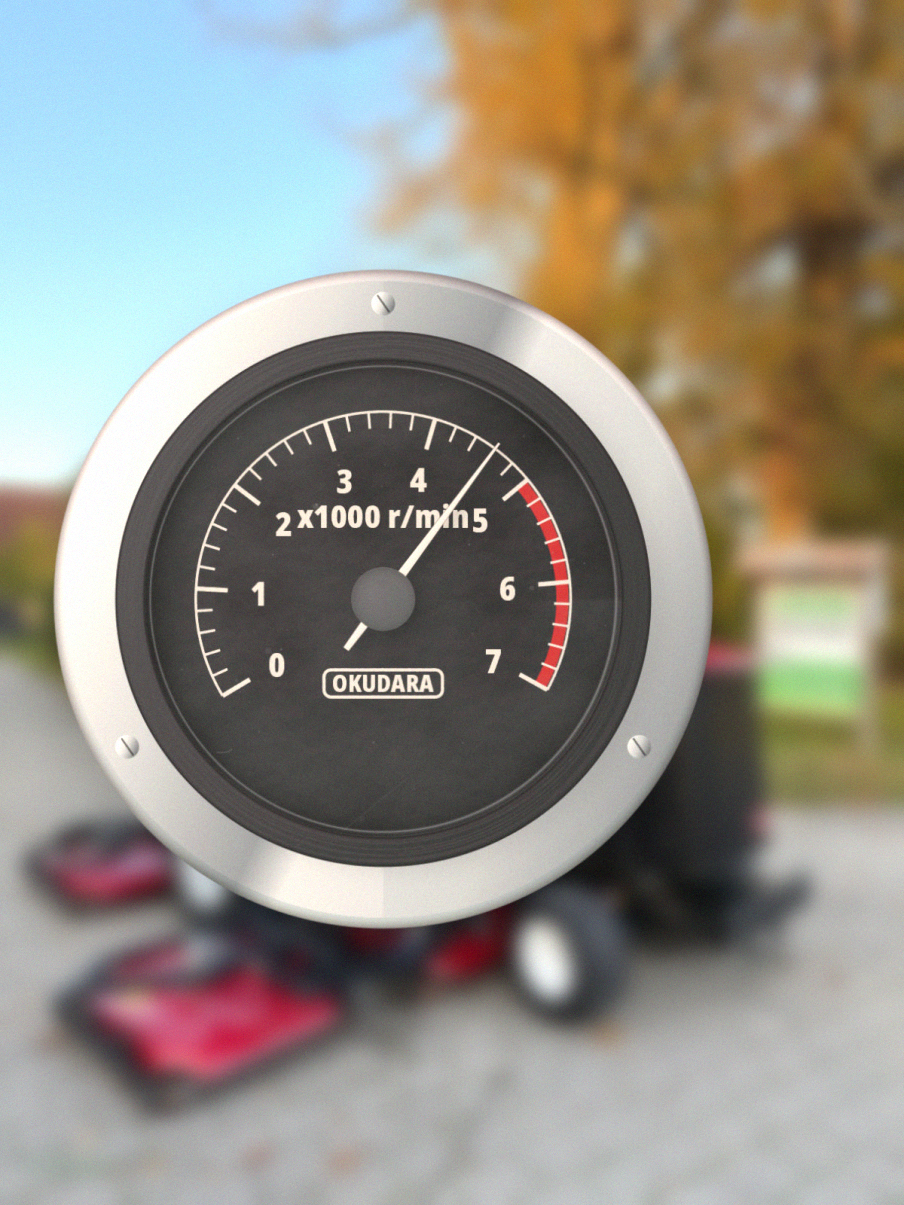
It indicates 4600 rpm
